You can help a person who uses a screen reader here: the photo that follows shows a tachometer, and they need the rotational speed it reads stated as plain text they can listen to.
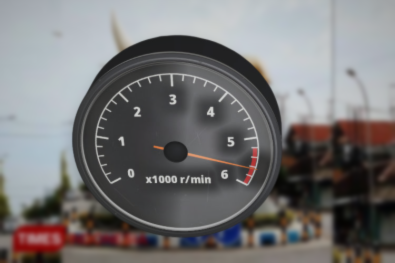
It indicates 5600 rpm
